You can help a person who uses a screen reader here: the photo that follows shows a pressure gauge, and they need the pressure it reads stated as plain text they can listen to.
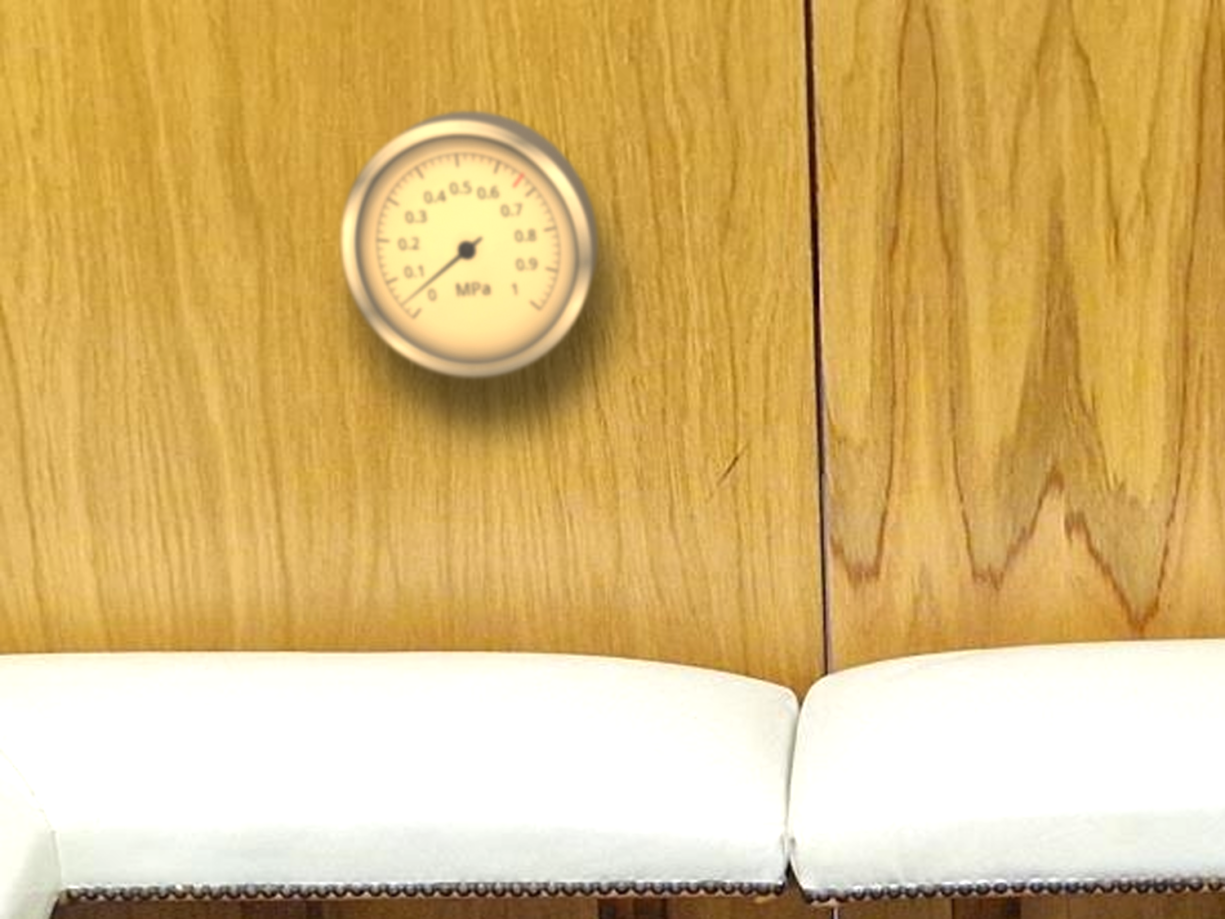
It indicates 0.04 MPa
